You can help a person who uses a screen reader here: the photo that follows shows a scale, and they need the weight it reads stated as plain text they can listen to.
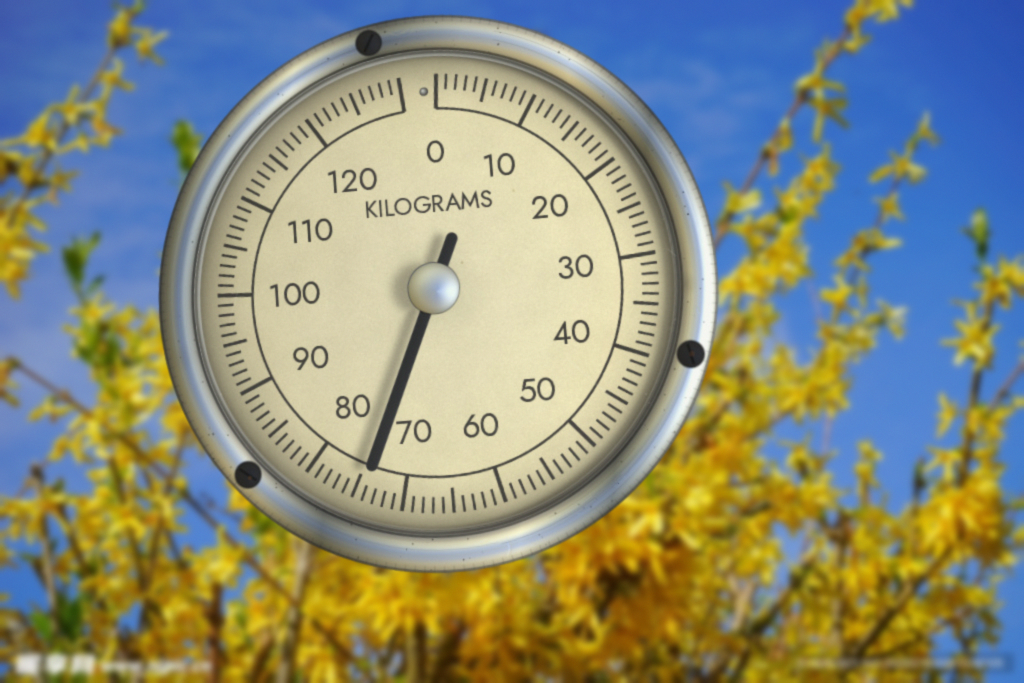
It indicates 74 kg
